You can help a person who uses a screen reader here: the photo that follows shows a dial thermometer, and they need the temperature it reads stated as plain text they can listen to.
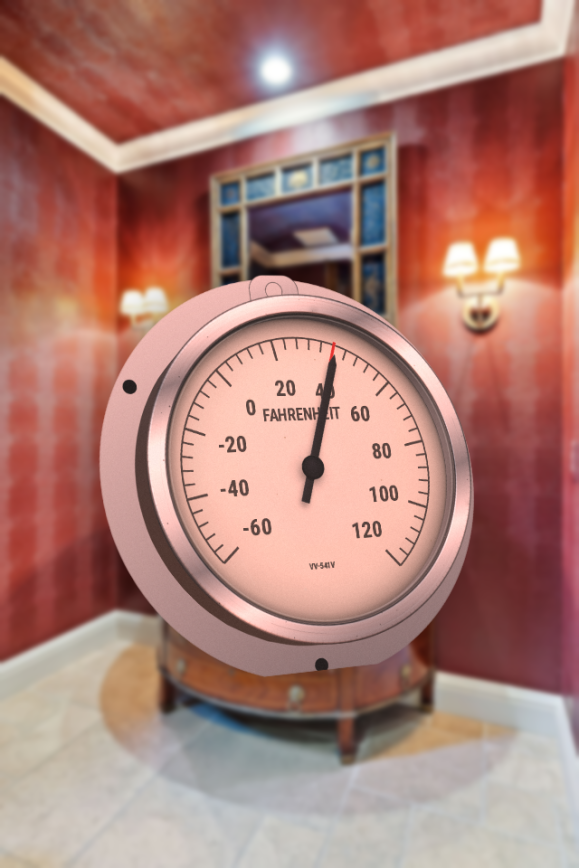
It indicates 40 °F
